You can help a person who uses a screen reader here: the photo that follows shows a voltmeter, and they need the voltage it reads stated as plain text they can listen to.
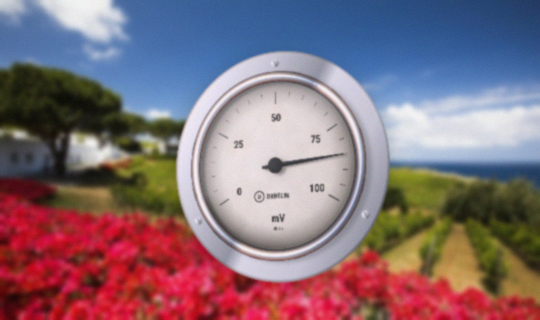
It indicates 85 mV
